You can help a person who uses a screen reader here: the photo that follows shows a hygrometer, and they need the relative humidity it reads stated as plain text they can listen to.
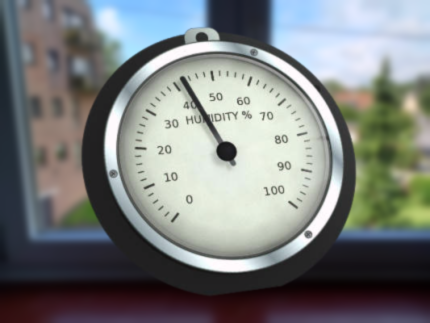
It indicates 42 %
